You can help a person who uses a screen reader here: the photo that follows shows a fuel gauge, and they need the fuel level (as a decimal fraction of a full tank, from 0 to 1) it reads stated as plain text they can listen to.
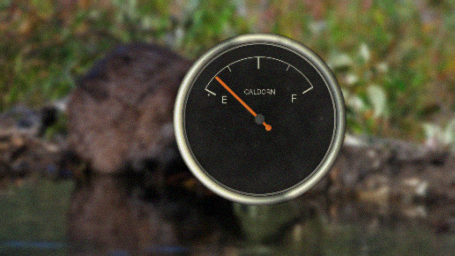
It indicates 0.125
